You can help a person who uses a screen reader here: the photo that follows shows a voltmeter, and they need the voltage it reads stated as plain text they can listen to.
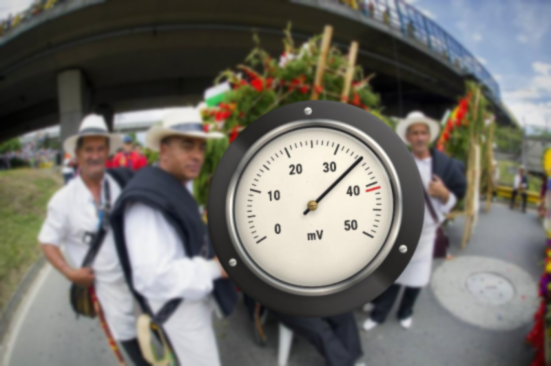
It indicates 35 mV
